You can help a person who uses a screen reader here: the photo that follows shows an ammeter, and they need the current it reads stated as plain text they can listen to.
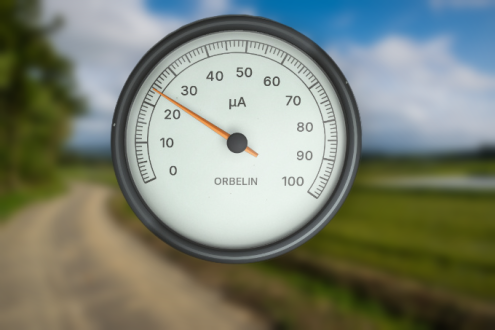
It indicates 24 µA
